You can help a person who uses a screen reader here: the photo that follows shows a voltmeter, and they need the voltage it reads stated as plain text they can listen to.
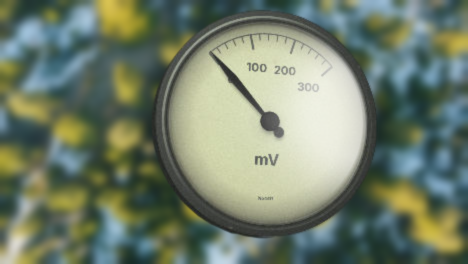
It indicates 0 mV
